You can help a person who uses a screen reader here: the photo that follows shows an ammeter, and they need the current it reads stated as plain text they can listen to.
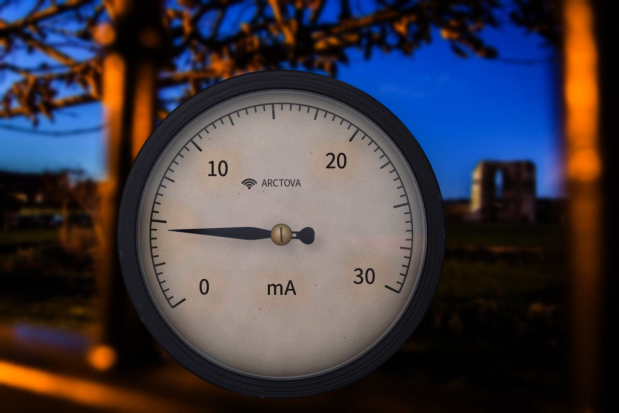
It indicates 4.5 mA
